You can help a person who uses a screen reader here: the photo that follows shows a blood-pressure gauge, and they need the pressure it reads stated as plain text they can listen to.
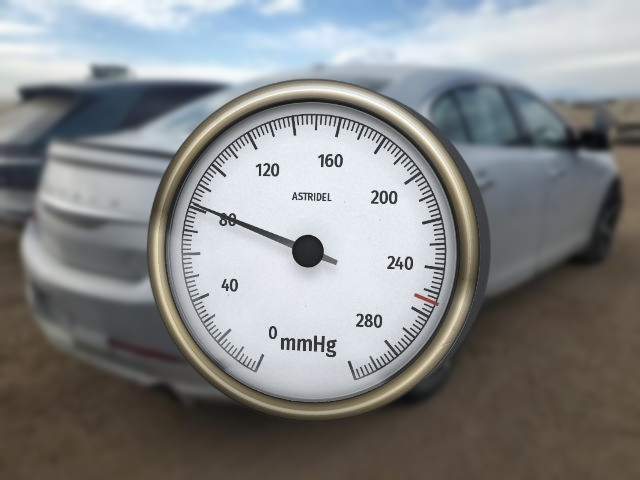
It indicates 82 mmHg
